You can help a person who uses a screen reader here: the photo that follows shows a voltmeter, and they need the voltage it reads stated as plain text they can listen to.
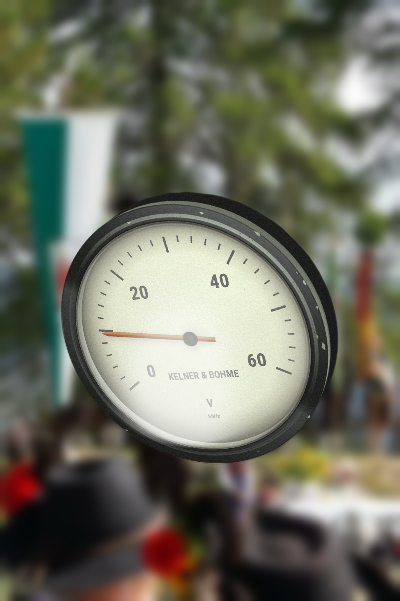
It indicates 10 V
